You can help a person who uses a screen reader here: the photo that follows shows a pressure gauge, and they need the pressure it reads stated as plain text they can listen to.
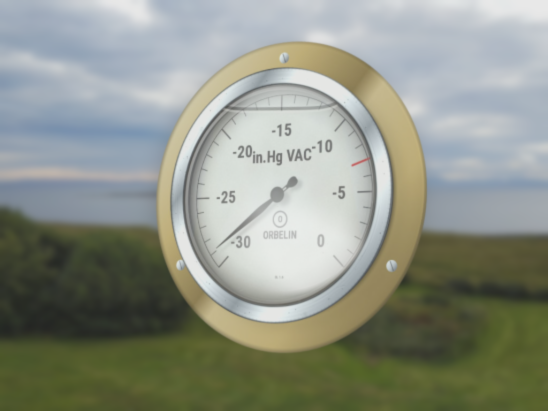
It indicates -29 inHg
